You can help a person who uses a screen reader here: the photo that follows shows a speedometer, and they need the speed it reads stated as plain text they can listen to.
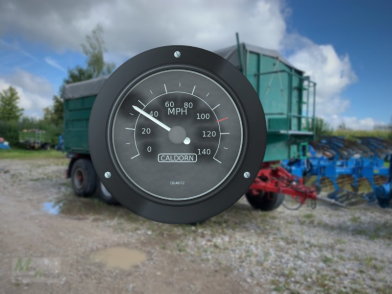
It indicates 35 mph
